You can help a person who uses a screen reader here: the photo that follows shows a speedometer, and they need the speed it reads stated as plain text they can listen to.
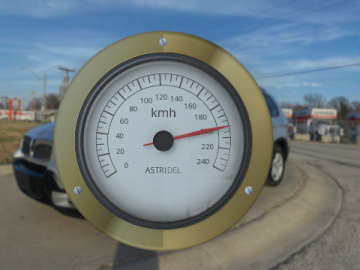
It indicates 200 km/h
